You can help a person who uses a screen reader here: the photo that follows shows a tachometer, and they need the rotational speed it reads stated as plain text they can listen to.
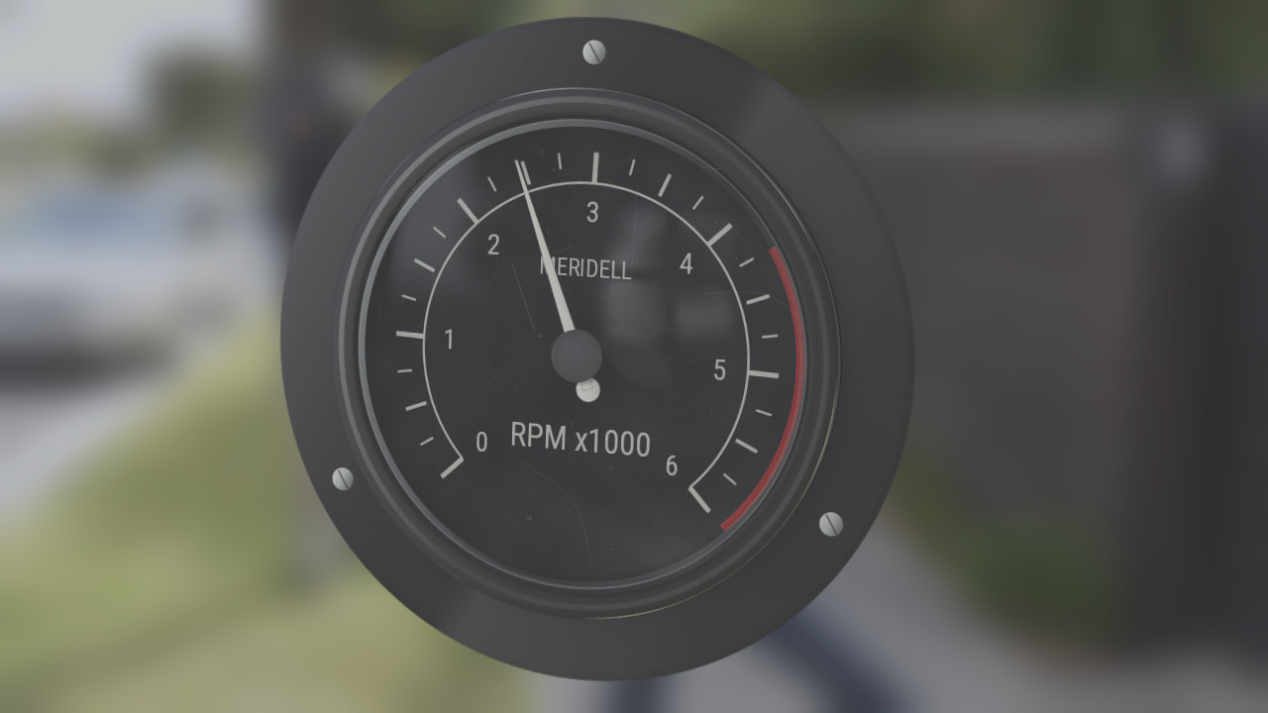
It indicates 2500 rpm
